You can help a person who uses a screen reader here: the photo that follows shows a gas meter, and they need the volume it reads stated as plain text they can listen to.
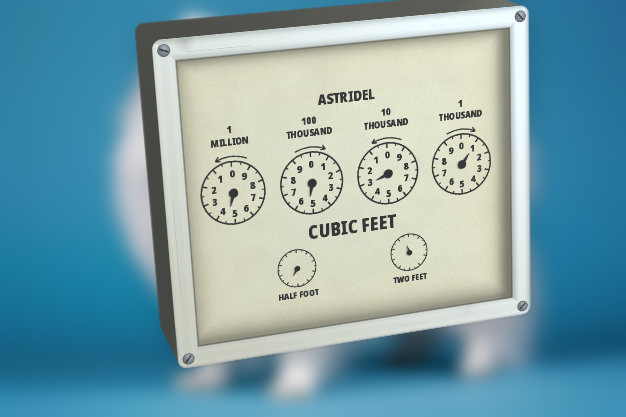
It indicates 453100 ft³
